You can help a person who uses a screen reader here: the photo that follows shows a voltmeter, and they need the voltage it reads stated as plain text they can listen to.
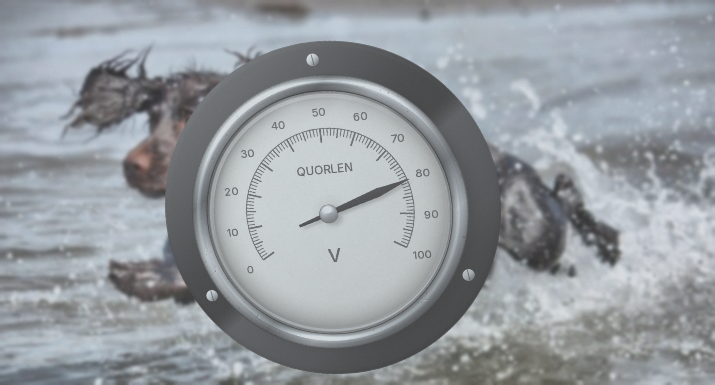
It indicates 80 V
